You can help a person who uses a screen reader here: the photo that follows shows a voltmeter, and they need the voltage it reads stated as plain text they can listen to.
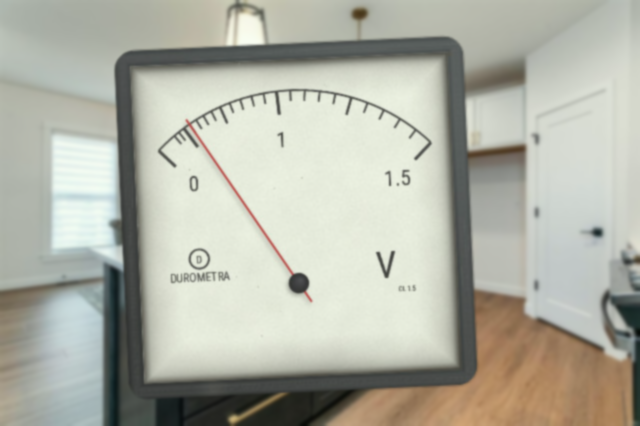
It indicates 0.55 V
